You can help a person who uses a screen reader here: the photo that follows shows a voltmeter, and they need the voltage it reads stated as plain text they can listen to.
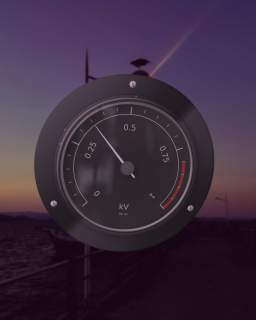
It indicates 0.35 kV
